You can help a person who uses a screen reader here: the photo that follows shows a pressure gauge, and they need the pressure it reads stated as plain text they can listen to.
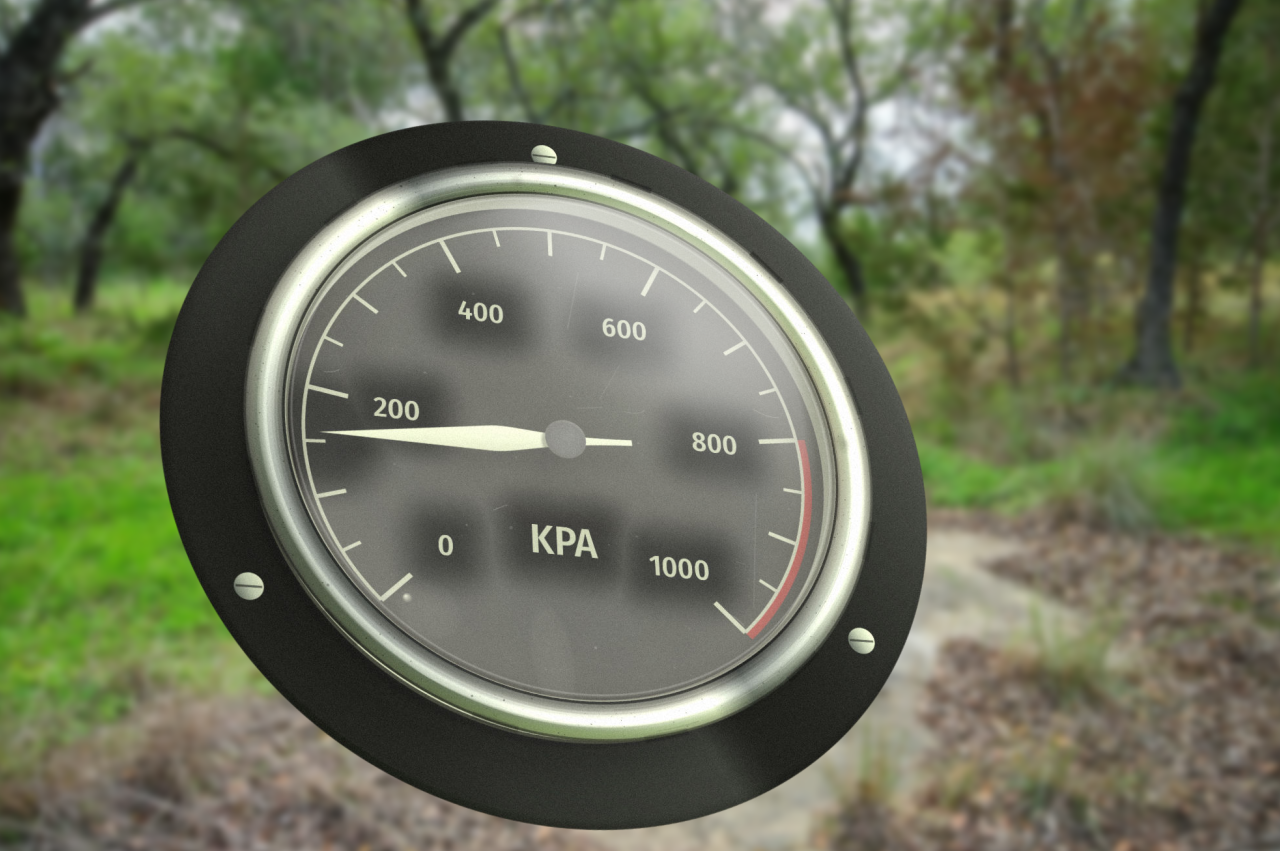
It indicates 150 kPa
